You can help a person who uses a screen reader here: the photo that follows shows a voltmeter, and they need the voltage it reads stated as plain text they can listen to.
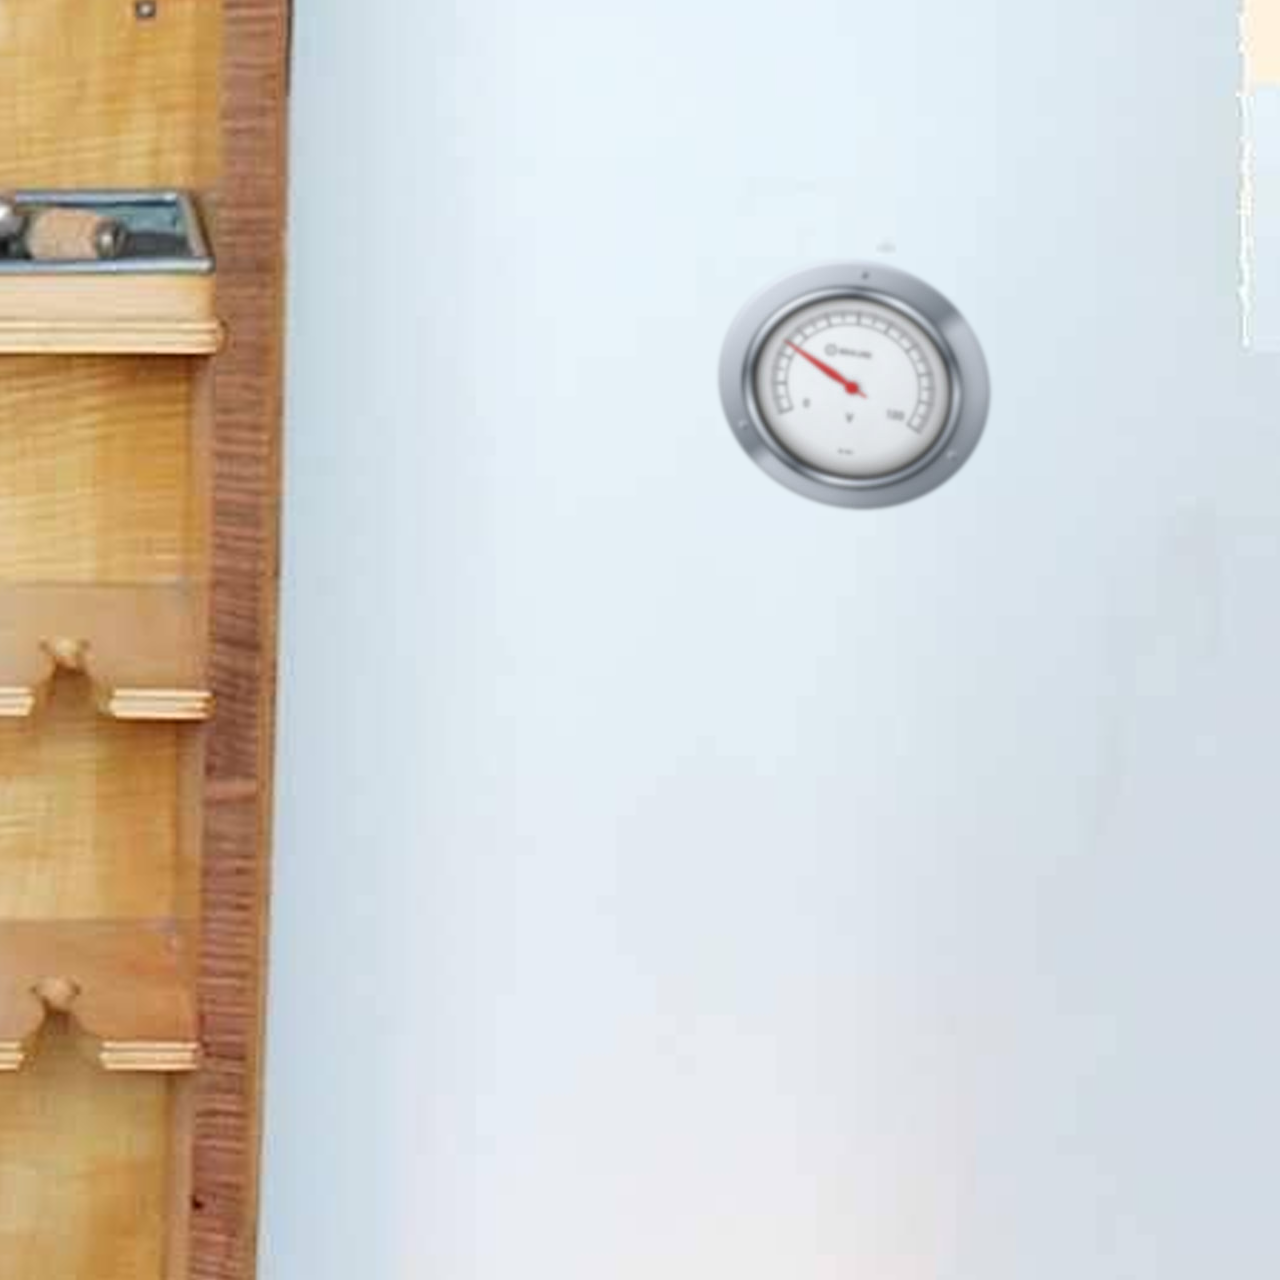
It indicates 25 V
